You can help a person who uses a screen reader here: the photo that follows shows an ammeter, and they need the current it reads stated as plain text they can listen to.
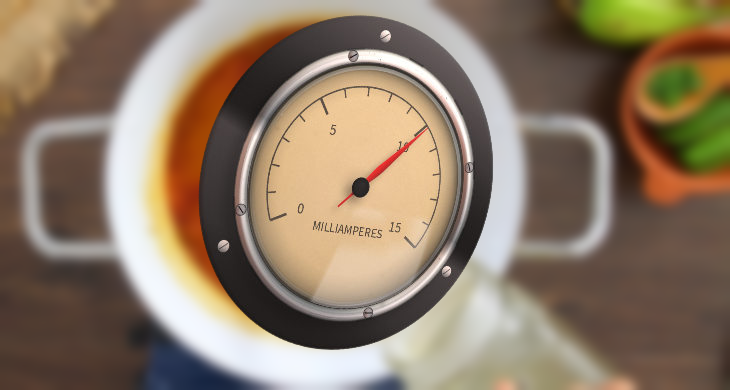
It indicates 10 mA
